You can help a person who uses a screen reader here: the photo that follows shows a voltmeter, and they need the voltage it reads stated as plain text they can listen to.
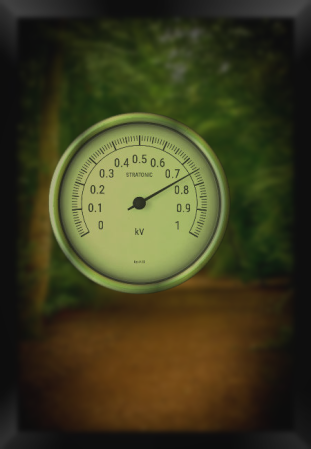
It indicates 0.75 kV
